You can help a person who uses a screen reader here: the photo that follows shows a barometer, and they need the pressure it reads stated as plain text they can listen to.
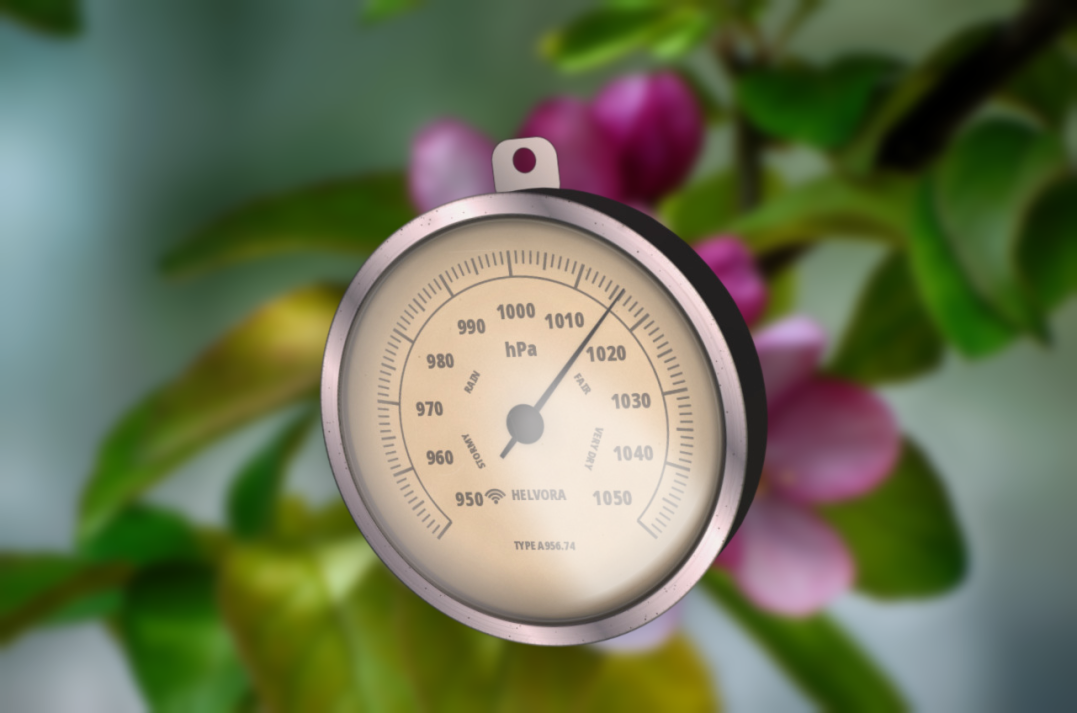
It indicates 1016 hPa
